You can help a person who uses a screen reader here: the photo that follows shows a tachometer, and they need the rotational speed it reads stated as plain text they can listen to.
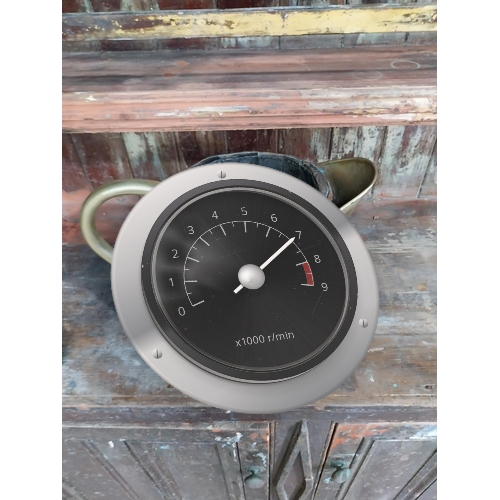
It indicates 7000 rpm
